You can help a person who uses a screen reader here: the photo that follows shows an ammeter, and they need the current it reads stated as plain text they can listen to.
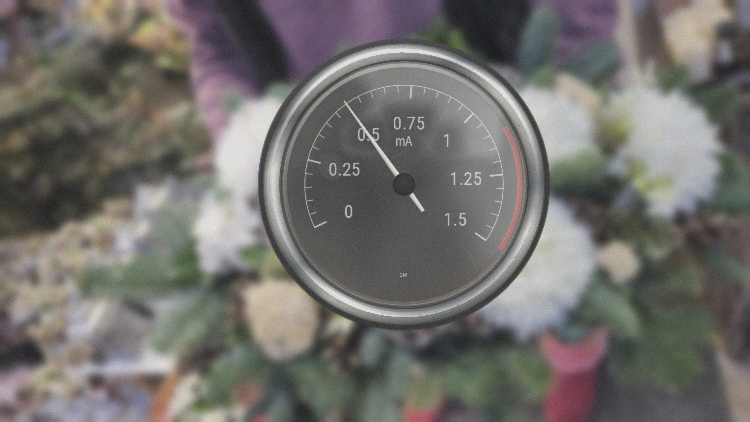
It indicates 0.5 mA
